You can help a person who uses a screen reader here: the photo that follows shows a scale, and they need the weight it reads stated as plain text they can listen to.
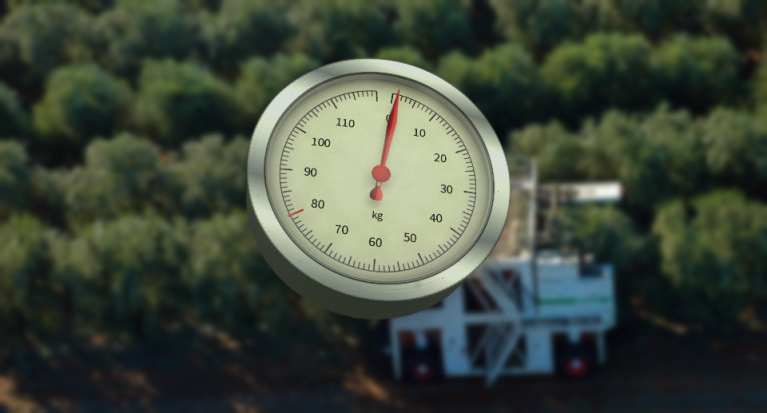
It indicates 1 kg
